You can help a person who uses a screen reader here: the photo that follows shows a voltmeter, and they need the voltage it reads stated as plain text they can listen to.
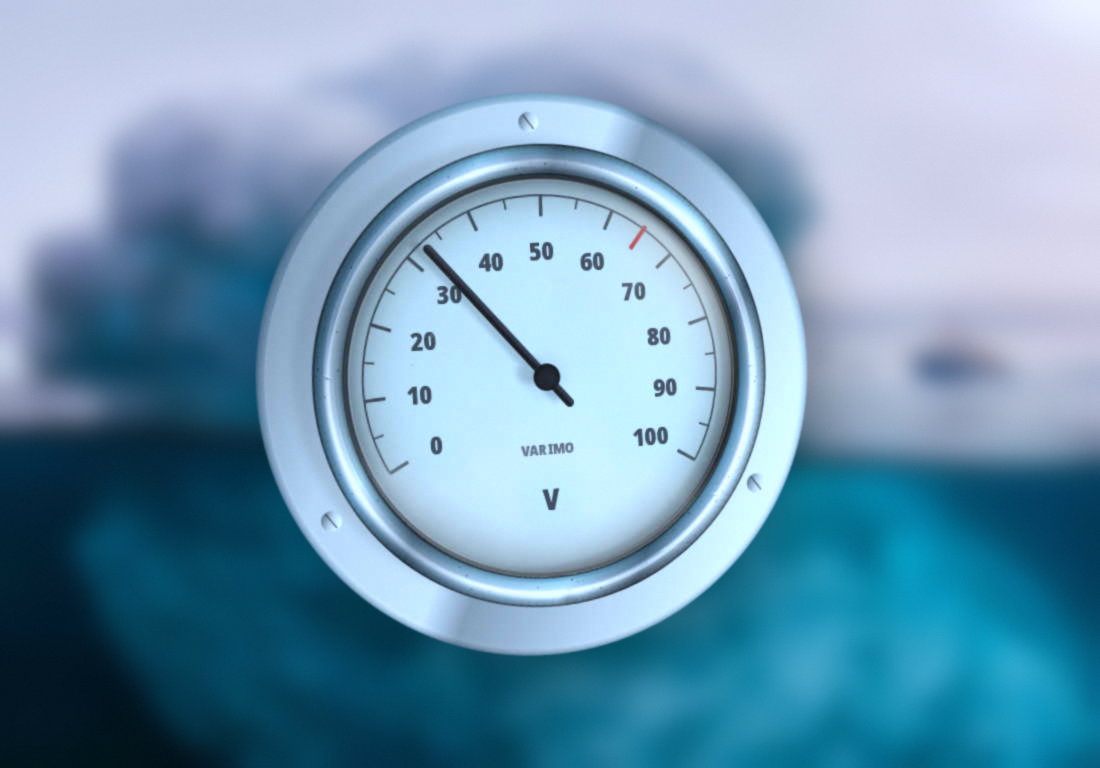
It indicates 32.5 V
